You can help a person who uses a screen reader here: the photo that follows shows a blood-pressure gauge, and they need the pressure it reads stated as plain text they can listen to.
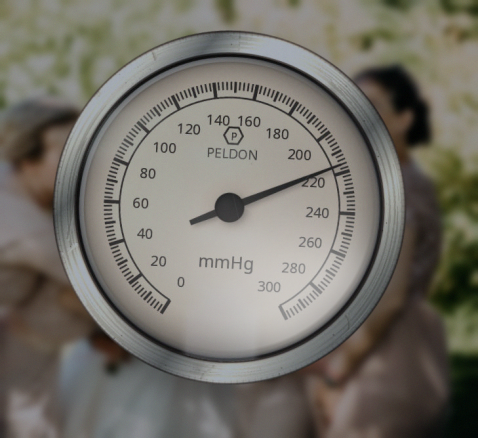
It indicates 216 mmHg
